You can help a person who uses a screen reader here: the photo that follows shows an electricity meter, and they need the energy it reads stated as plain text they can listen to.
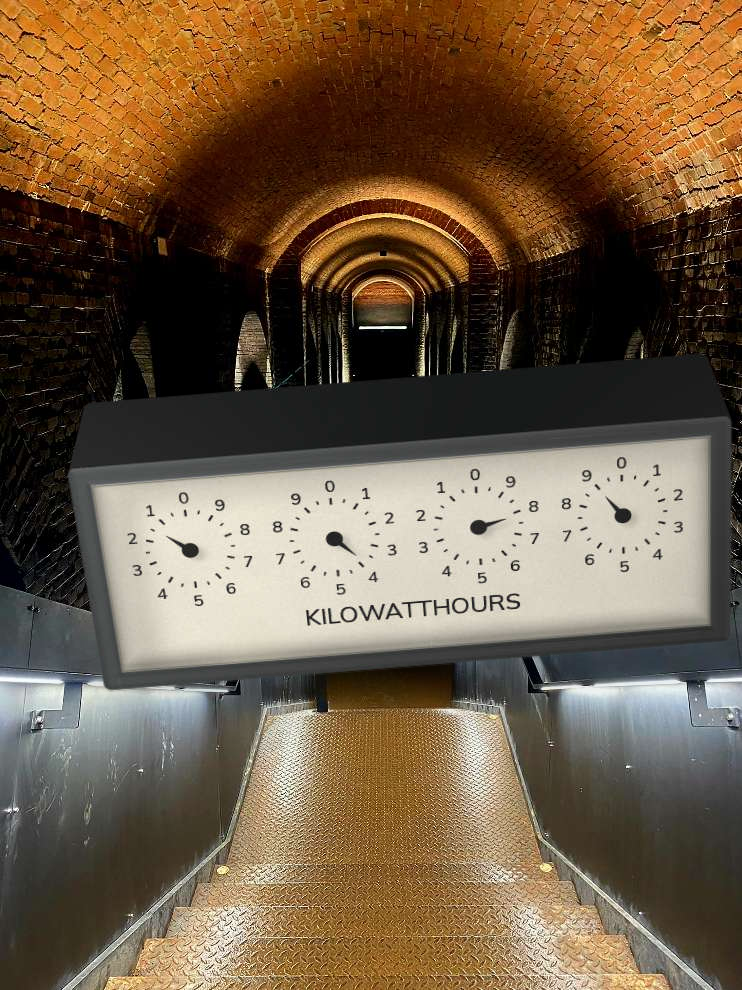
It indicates 1379 kWh
